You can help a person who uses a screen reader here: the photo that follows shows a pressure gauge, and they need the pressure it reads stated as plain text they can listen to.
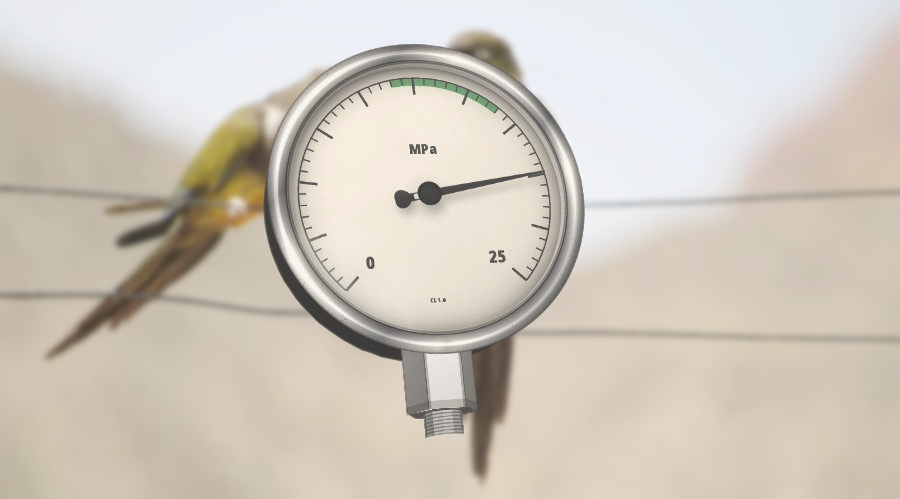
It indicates 20 MPa
